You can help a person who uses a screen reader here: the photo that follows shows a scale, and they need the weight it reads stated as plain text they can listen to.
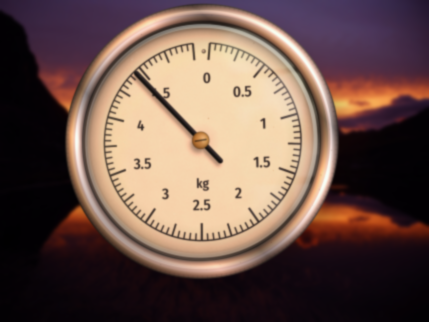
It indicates 4.45 kg
